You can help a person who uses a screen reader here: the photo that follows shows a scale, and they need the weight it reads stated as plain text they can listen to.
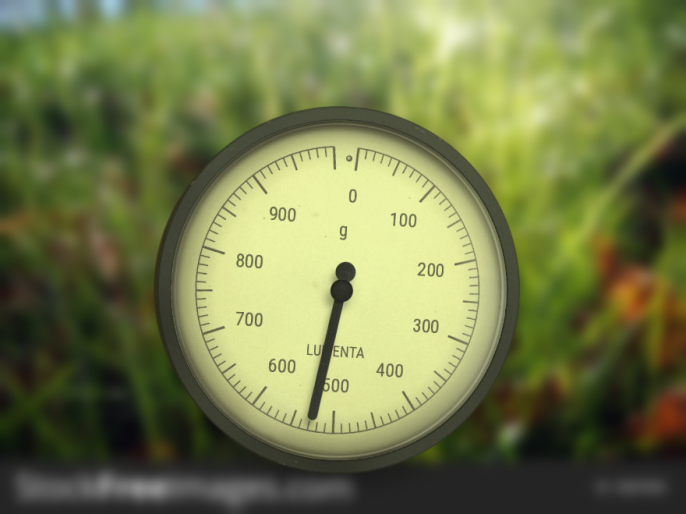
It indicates 530 g
